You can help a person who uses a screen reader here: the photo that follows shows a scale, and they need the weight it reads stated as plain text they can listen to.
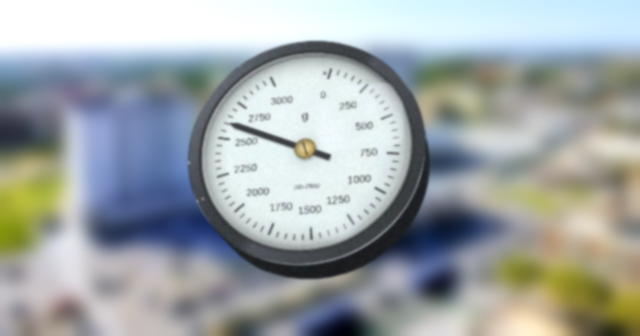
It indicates 2600 g
